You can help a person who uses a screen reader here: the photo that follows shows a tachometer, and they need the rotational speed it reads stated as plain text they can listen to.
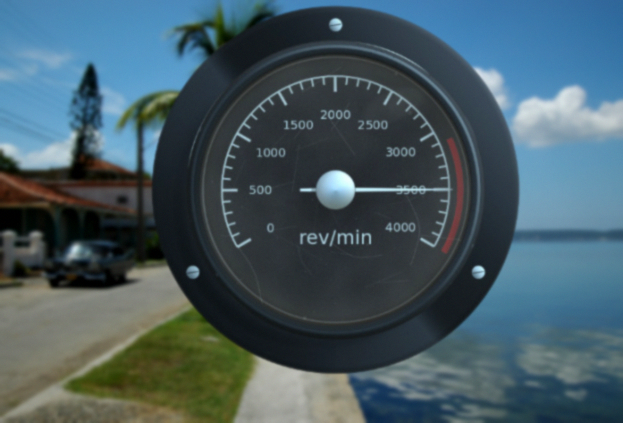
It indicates 3500 rpm
